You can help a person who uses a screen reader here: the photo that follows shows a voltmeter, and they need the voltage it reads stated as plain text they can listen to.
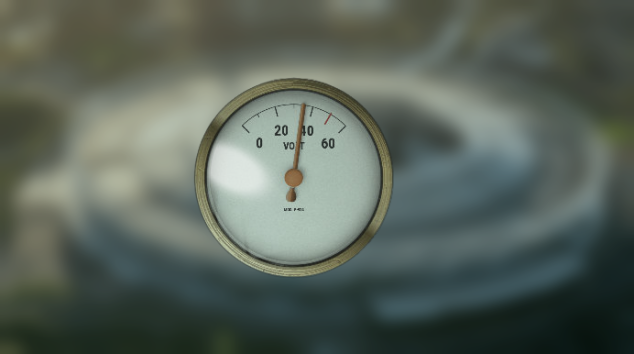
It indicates 35 V
